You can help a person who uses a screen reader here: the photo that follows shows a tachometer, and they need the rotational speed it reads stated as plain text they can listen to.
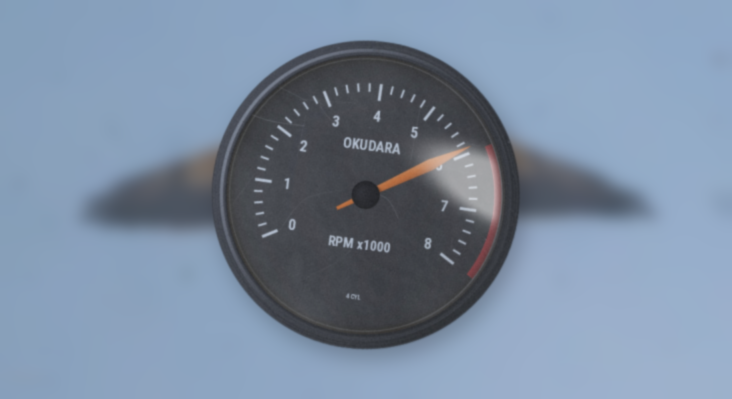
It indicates 5900 rpm
